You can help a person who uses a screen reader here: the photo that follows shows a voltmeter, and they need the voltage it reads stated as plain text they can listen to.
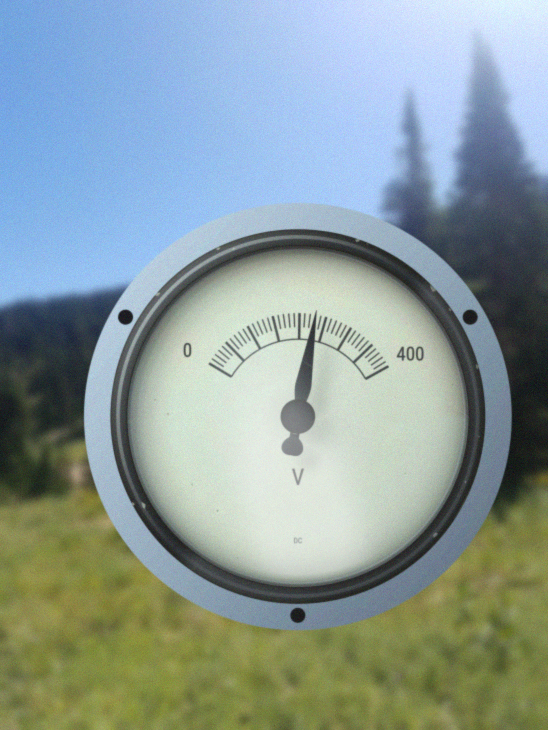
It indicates 230 V
